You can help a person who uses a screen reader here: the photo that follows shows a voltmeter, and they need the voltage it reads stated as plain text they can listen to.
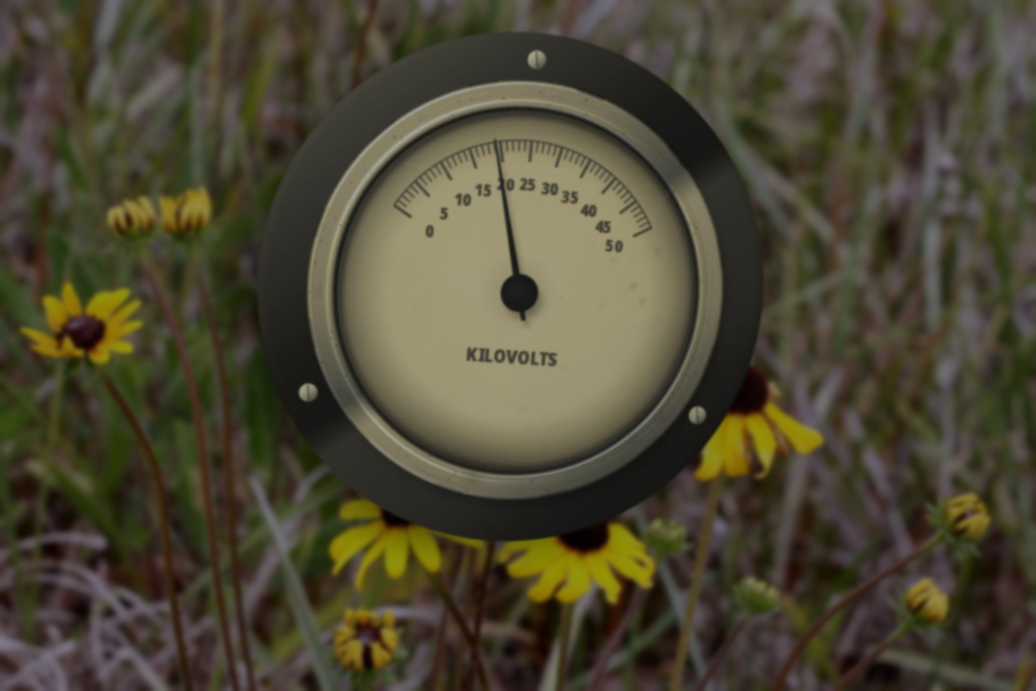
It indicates 19 kV
